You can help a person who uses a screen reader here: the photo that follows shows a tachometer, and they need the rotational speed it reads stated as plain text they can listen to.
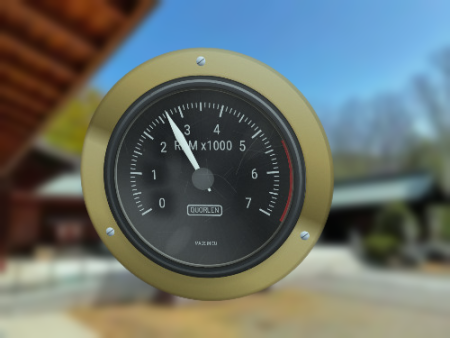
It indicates 2700 rpm
